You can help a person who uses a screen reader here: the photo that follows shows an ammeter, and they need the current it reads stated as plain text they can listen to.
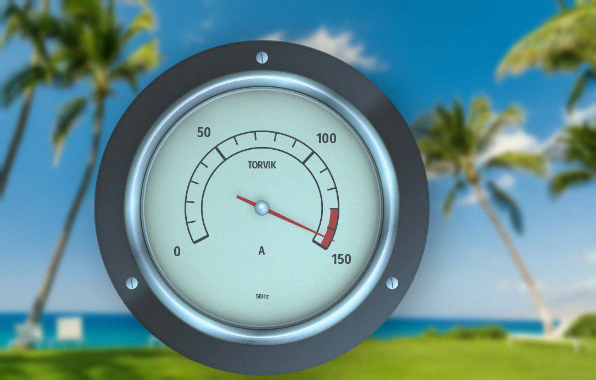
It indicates 145 A
